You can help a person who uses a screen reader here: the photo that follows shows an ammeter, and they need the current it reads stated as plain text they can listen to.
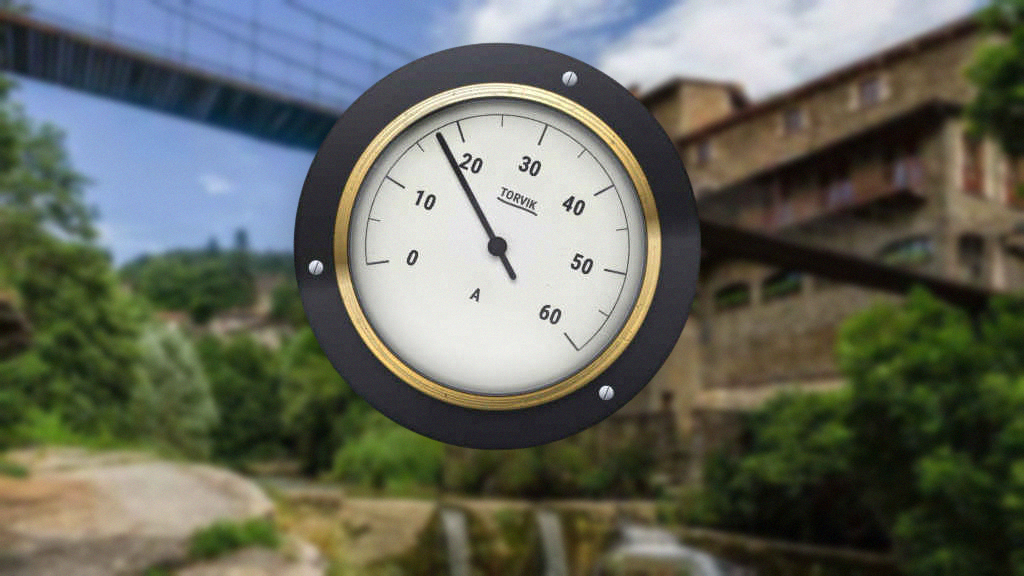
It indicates 17.5 A
